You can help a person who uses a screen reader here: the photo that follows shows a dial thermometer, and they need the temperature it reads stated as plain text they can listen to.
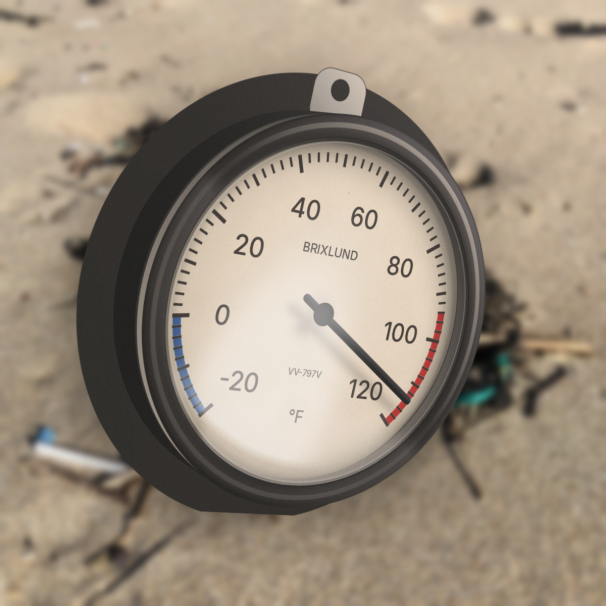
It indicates 114 °F
